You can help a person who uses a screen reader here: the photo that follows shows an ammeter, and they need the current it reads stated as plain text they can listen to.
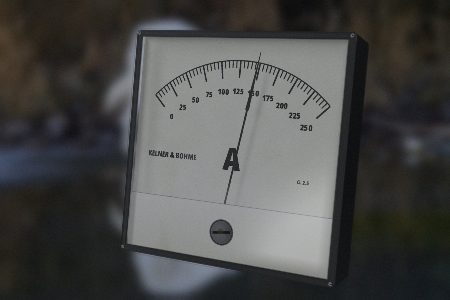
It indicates 150 A
